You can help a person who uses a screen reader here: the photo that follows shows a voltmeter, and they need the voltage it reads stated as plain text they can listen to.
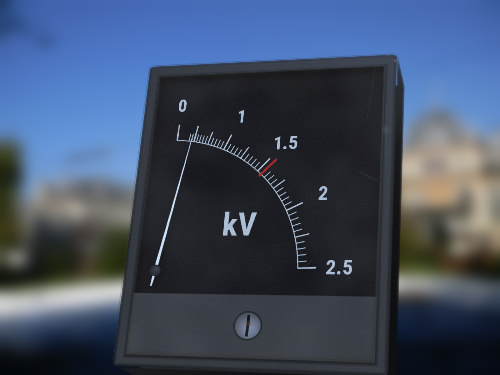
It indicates 0.5 kV
